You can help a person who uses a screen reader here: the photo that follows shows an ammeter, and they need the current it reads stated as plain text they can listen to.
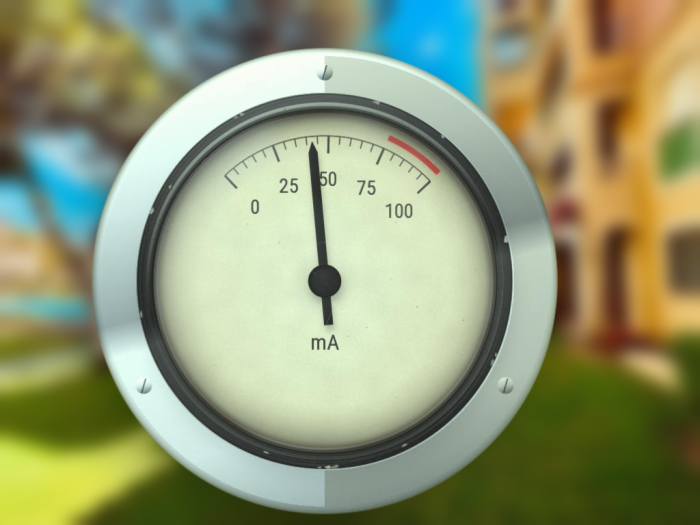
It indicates 42.5 mA
